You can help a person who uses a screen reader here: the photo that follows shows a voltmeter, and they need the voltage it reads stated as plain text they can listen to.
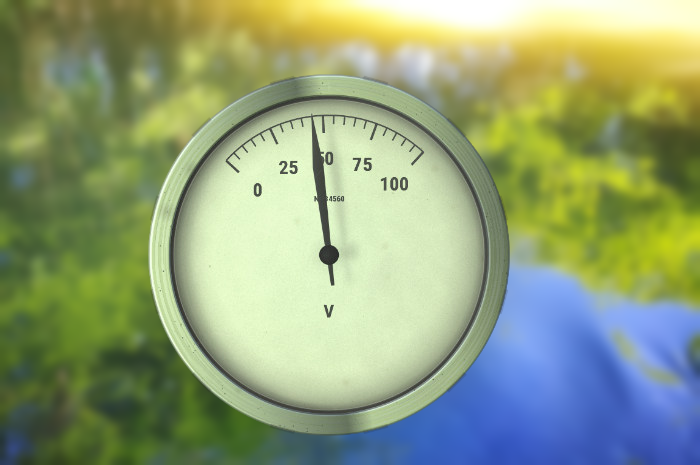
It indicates 45 V
